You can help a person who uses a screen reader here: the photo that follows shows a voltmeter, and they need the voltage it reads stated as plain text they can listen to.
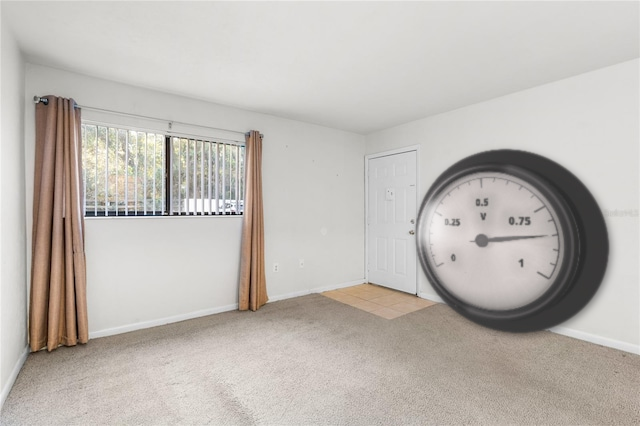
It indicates 0.85 V
